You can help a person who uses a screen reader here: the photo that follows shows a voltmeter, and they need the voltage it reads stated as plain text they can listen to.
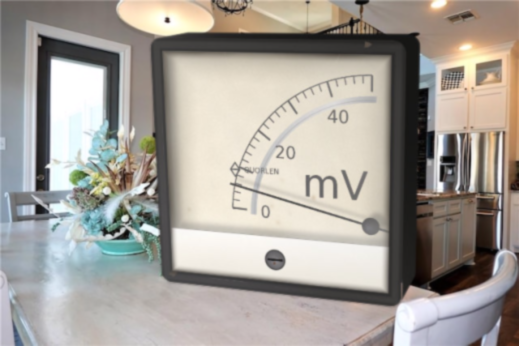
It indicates 6 mV
